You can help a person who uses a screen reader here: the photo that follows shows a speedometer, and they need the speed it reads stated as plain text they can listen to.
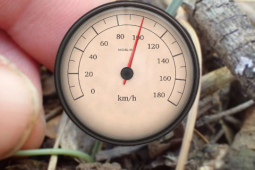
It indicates 100 km/h
